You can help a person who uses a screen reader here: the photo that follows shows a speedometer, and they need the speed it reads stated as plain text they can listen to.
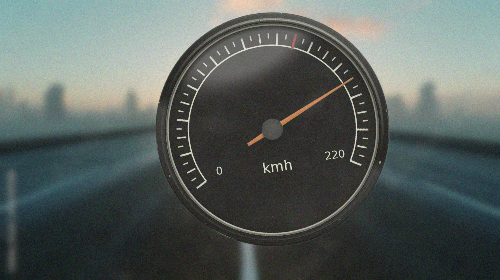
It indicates 170 km/h
